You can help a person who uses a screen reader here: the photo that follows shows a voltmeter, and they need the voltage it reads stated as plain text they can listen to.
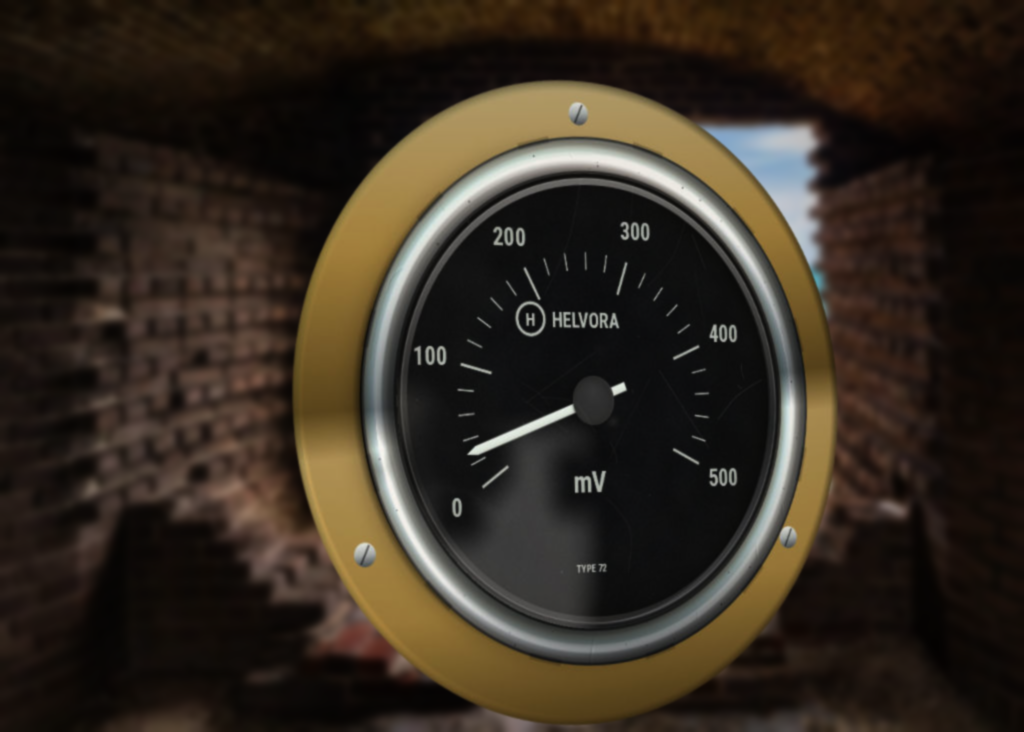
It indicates 30 mV
